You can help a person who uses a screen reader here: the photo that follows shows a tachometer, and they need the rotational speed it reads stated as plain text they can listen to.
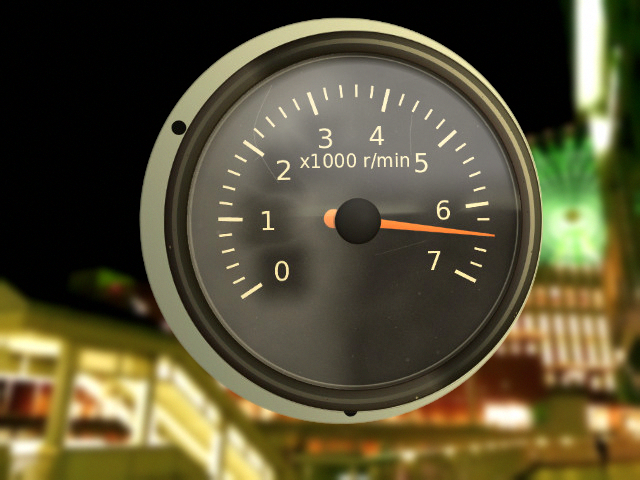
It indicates 6400 rpm
